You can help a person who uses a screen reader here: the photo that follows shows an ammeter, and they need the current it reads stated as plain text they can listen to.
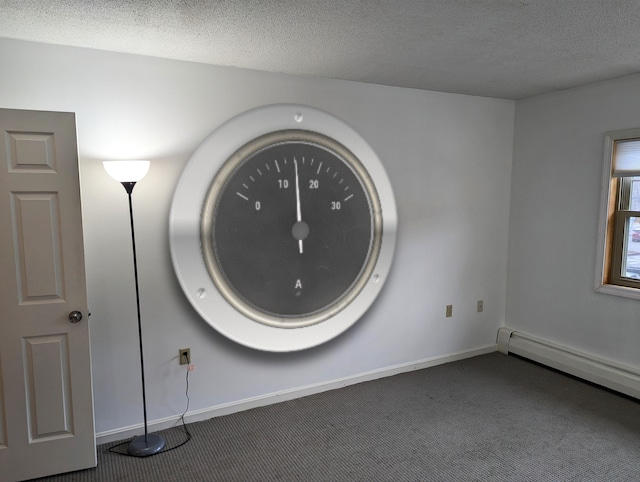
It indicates 14 A
